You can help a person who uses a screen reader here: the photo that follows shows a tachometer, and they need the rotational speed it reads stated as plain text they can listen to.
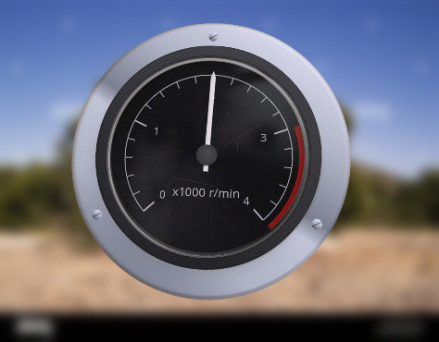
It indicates 2000 rpm
